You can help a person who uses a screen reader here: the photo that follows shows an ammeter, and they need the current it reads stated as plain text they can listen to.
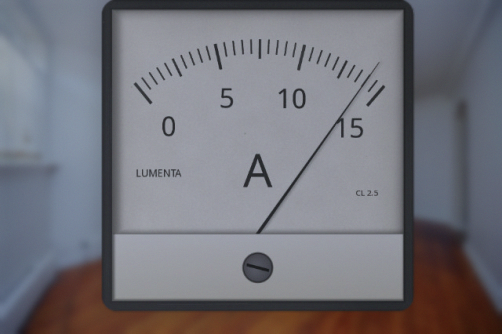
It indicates 14 A
